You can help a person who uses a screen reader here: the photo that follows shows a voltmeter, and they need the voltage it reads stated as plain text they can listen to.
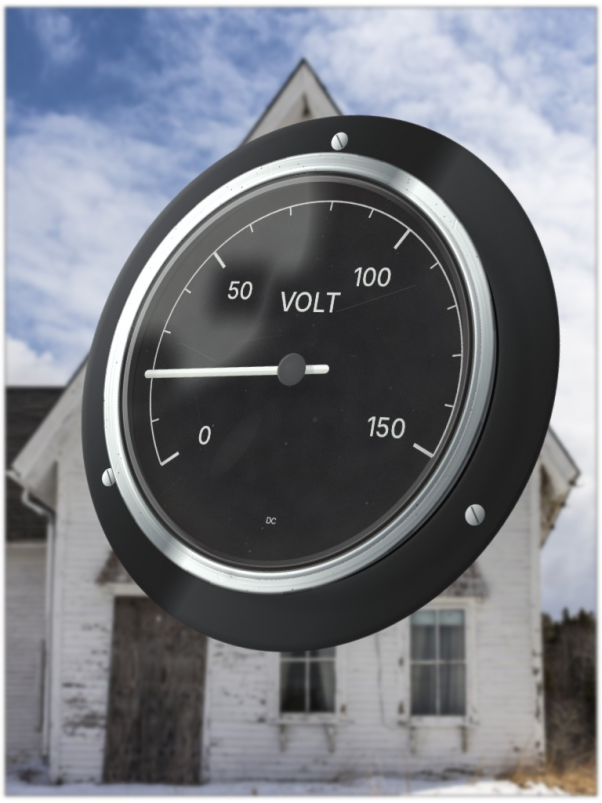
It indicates 20 V
